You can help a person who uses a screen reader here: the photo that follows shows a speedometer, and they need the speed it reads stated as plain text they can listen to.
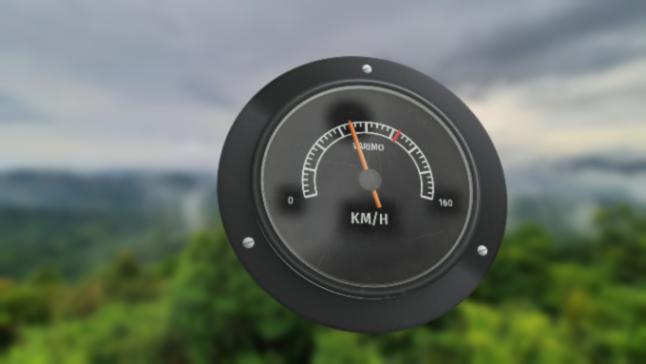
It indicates 68 km/h
